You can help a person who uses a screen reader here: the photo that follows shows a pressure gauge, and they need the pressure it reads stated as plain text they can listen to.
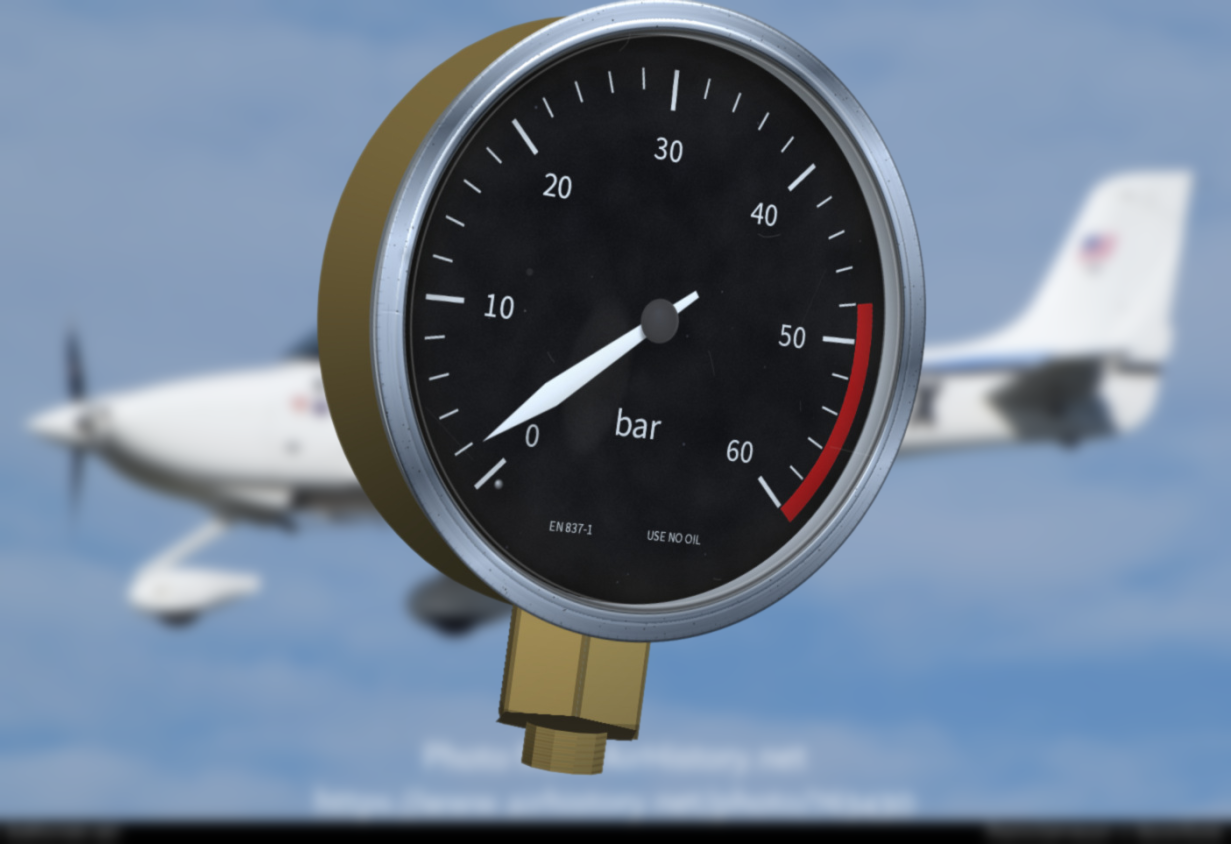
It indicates 2 bar
